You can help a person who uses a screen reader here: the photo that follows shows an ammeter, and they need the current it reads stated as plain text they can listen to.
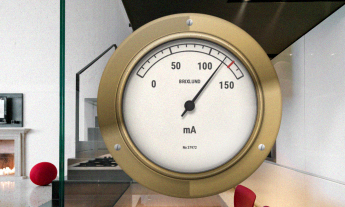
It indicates 120 mA
